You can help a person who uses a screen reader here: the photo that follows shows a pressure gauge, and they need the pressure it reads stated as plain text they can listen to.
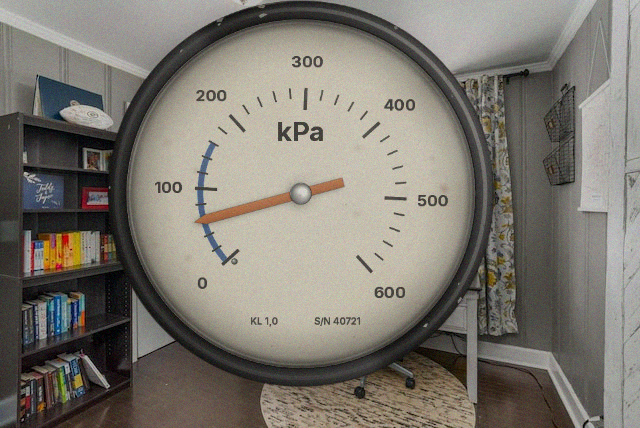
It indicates 60 kPa
